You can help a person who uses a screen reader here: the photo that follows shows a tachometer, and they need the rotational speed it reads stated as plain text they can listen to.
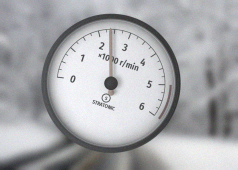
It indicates 2375 rpm
